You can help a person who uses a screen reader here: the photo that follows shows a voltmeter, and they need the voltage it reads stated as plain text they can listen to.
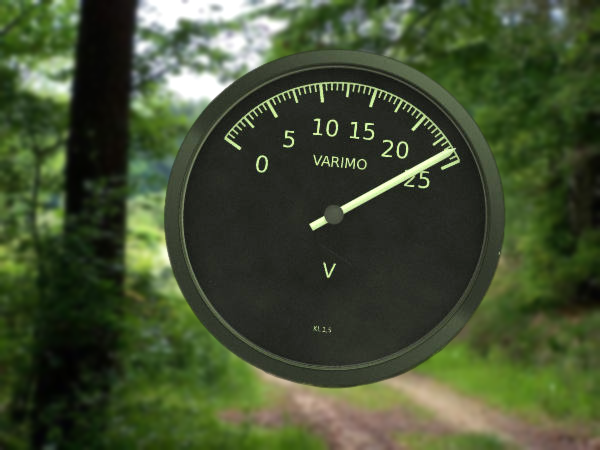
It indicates 24 V
